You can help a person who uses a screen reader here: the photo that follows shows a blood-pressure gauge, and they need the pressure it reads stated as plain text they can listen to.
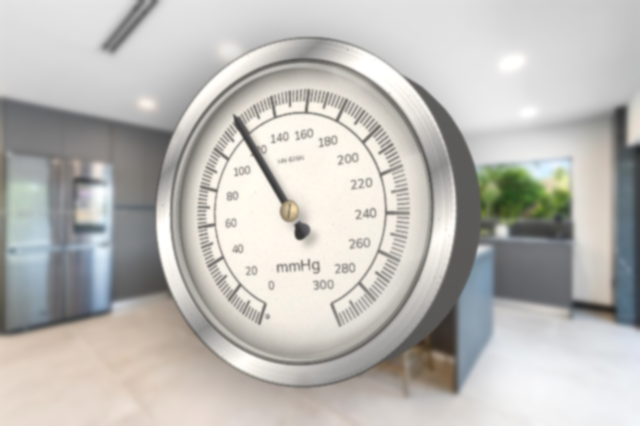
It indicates 120 mmHg
